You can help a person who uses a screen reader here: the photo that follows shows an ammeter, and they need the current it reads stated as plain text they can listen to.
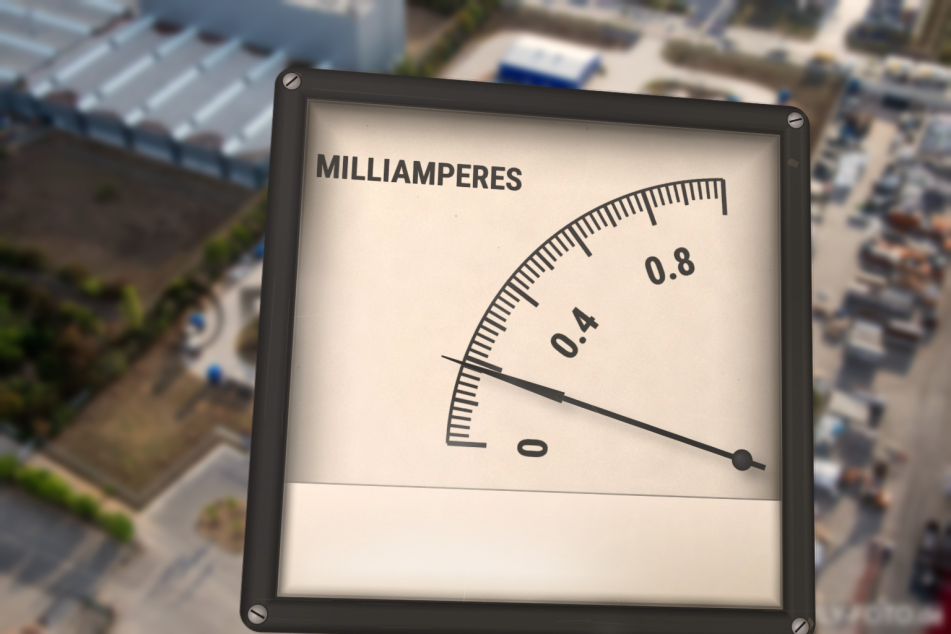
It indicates 0.18 mA
